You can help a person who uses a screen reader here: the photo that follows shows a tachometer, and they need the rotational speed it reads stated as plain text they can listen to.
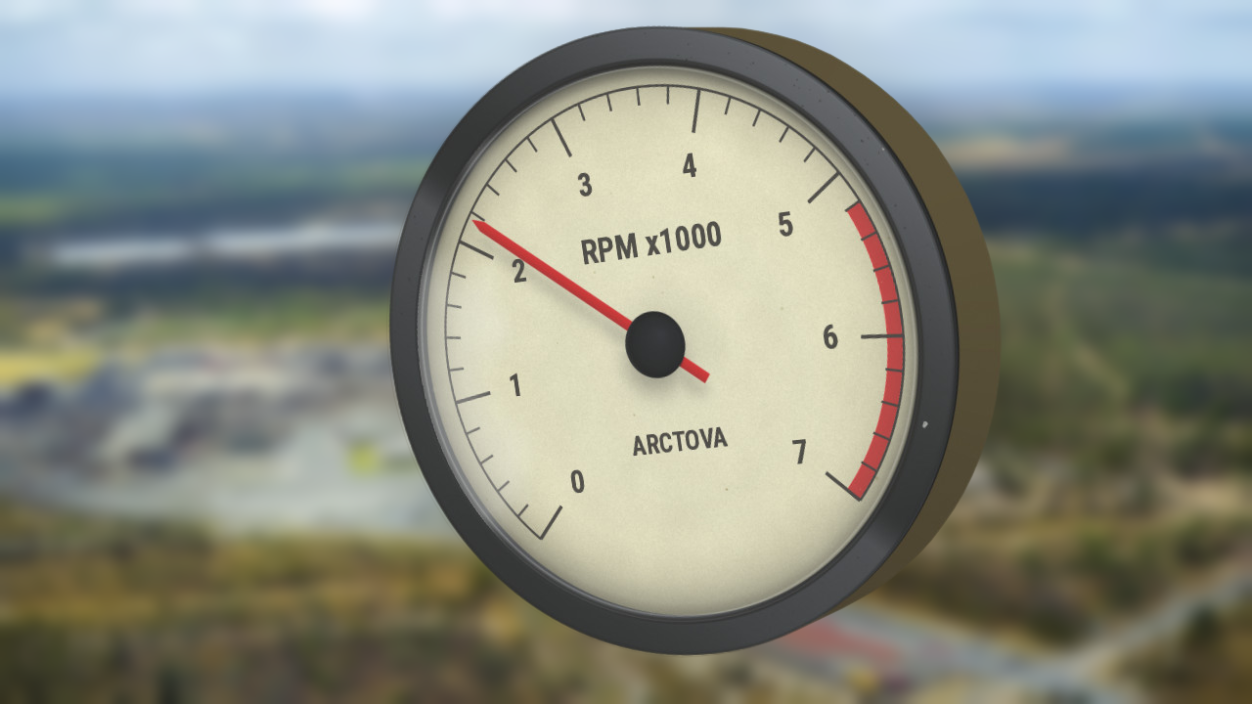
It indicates 2200 rpm
